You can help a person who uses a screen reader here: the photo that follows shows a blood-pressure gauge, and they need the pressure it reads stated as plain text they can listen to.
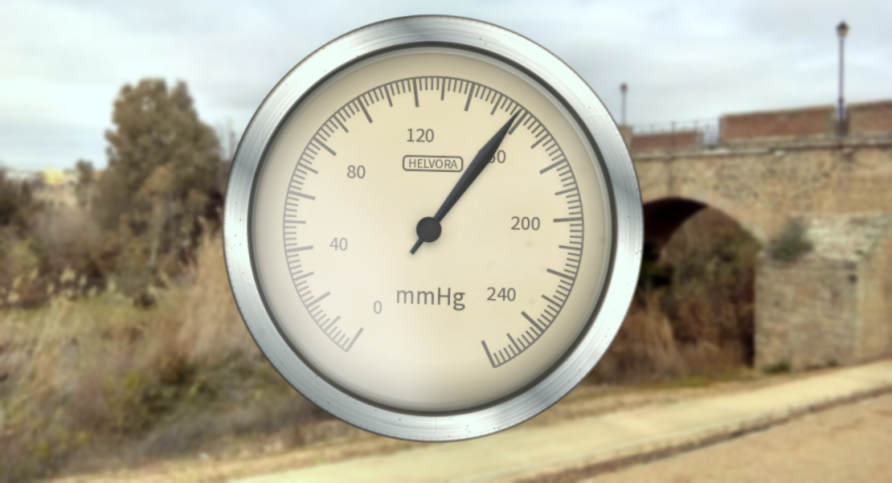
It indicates 158 mmHg
